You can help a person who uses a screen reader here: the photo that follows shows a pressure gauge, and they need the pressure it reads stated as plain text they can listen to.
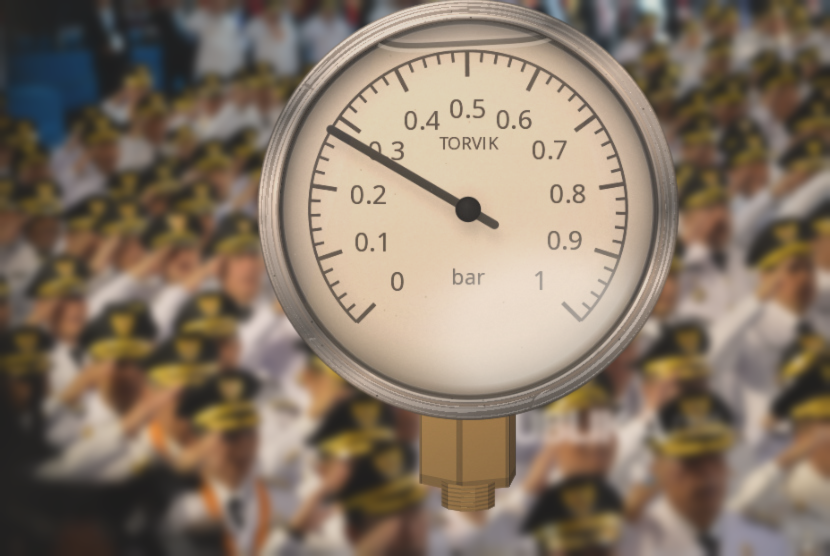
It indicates 0.28 bar
